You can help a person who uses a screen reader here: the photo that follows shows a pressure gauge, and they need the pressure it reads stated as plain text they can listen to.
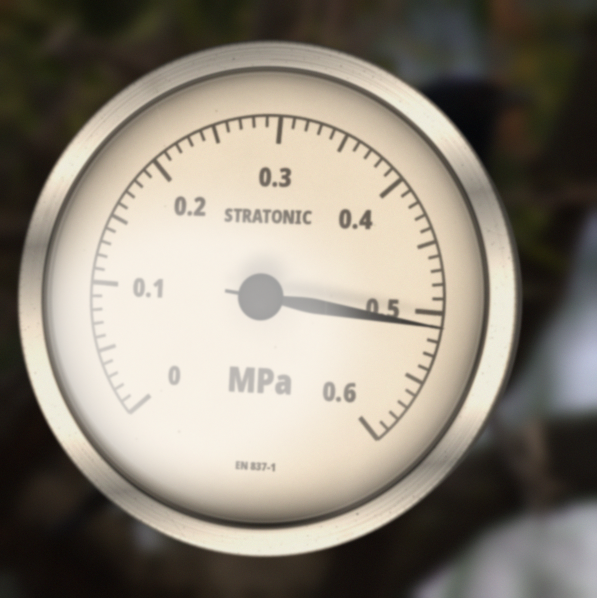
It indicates 0.51 MPa
